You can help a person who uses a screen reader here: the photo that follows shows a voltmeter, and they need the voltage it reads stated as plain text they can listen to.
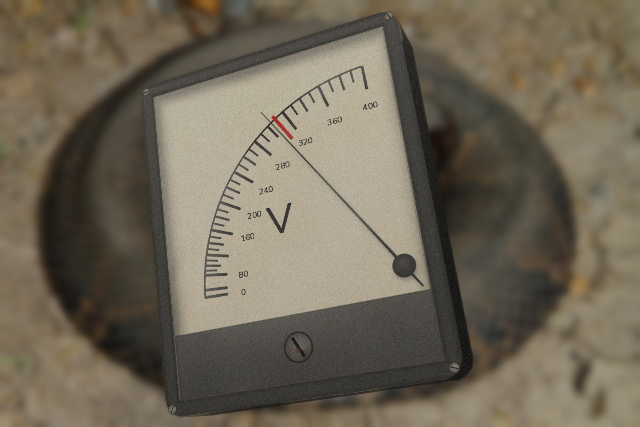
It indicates 305 V
